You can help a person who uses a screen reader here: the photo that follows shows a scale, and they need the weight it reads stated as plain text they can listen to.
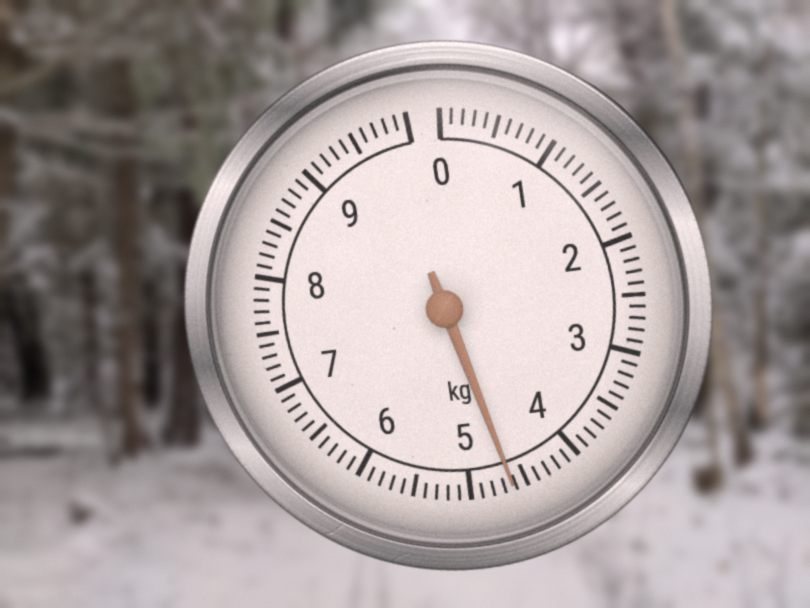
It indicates 4.6 kg
